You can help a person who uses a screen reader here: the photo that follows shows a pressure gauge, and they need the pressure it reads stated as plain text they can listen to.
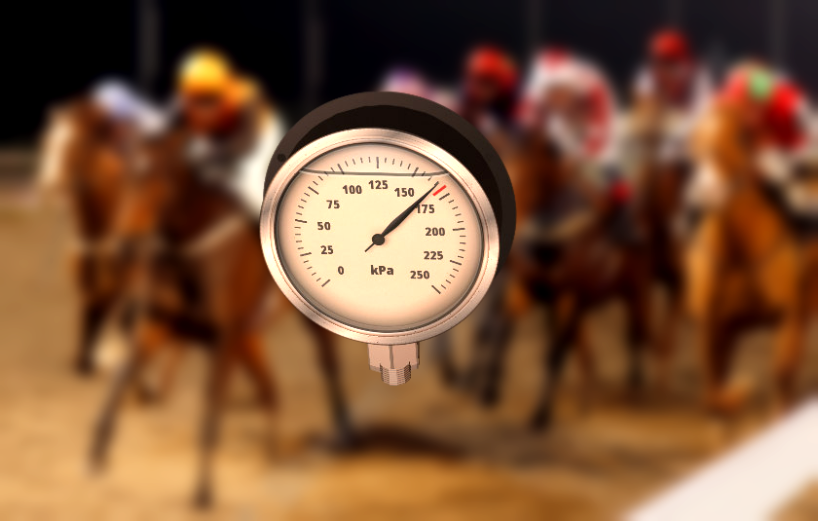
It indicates 165 kPa
